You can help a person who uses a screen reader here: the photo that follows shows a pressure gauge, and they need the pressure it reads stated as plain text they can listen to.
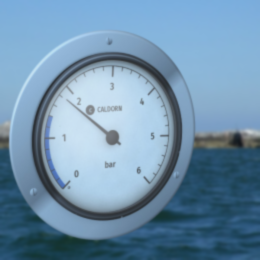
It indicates 1.8 bar
